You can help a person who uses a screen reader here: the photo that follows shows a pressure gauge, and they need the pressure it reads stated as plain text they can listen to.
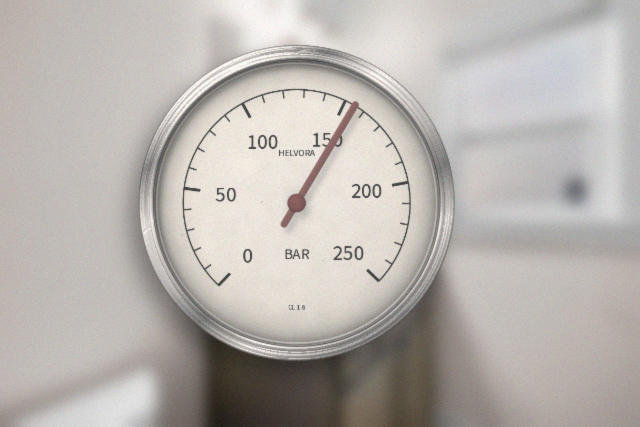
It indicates 155 bar
